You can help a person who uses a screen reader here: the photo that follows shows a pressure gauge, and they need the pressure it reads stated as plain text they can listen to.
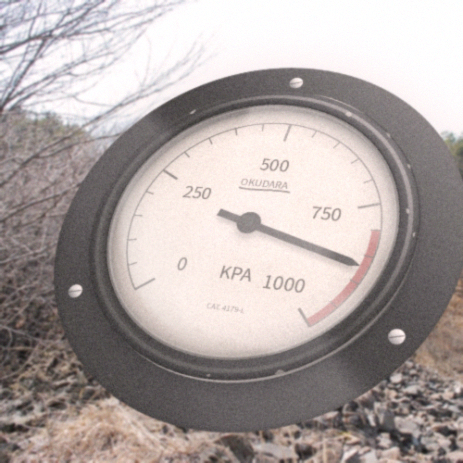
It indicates 875 kPa
